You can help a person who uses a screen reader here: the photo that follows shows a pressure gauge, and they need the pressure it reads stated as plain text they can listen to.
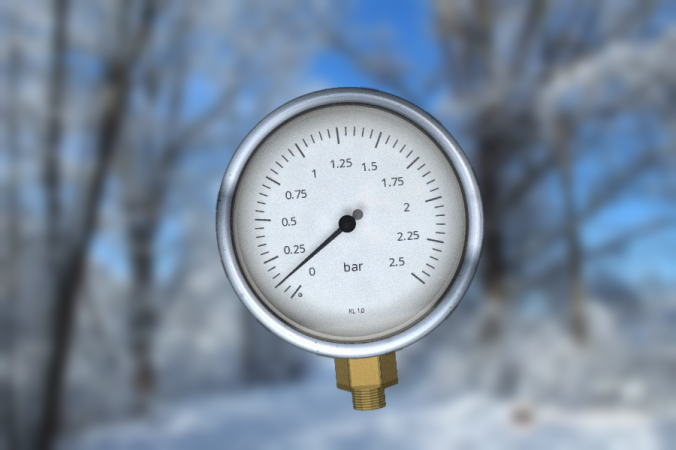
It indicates 0.1 bar
